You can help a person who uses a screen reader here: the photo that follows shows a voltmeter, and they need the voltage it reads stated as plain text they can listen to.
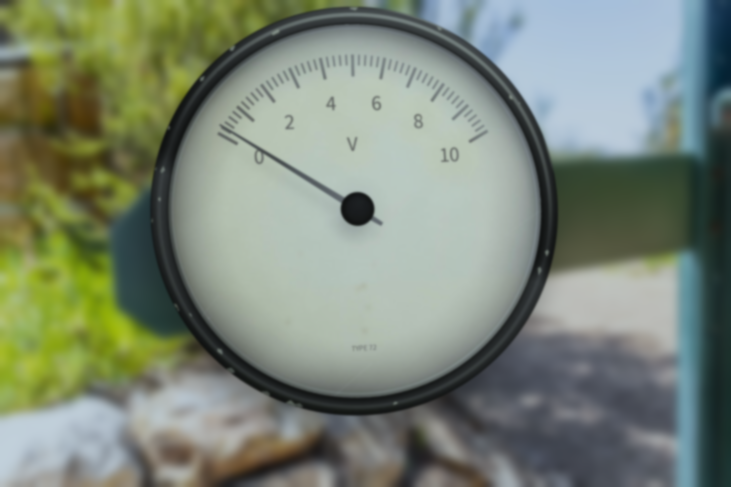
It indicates 0.2 V
